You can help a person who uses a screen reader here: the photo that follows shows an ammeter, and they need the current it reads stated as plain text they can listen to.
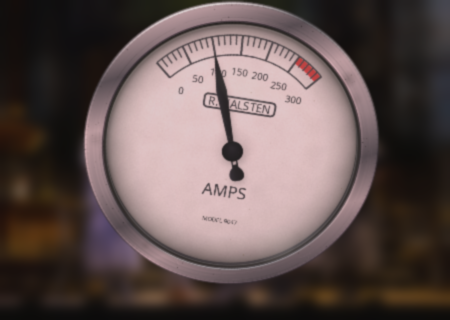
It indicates 100 A
